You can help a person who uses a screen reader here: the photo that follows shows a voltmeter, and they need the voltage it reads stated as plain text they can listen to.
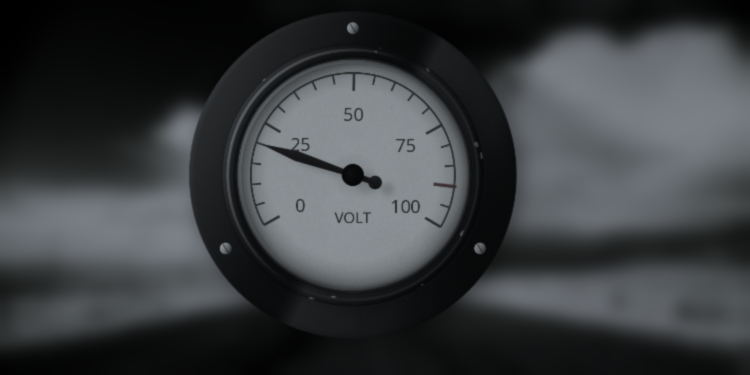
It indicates 20 V
